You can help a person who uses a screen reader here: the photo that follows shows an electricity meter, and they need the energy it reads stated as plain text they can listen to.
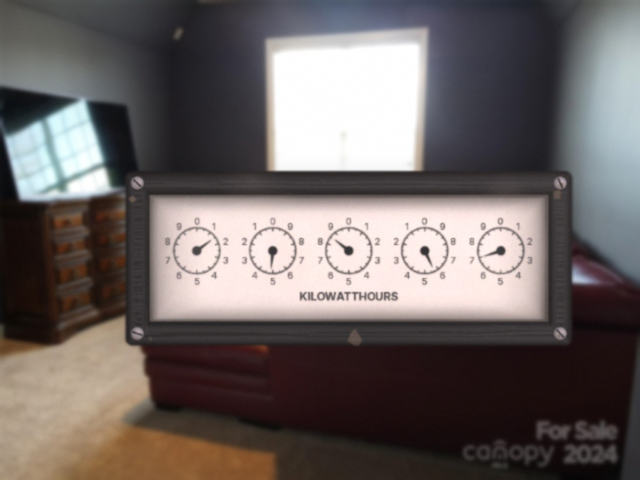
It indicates 14857 kWh
